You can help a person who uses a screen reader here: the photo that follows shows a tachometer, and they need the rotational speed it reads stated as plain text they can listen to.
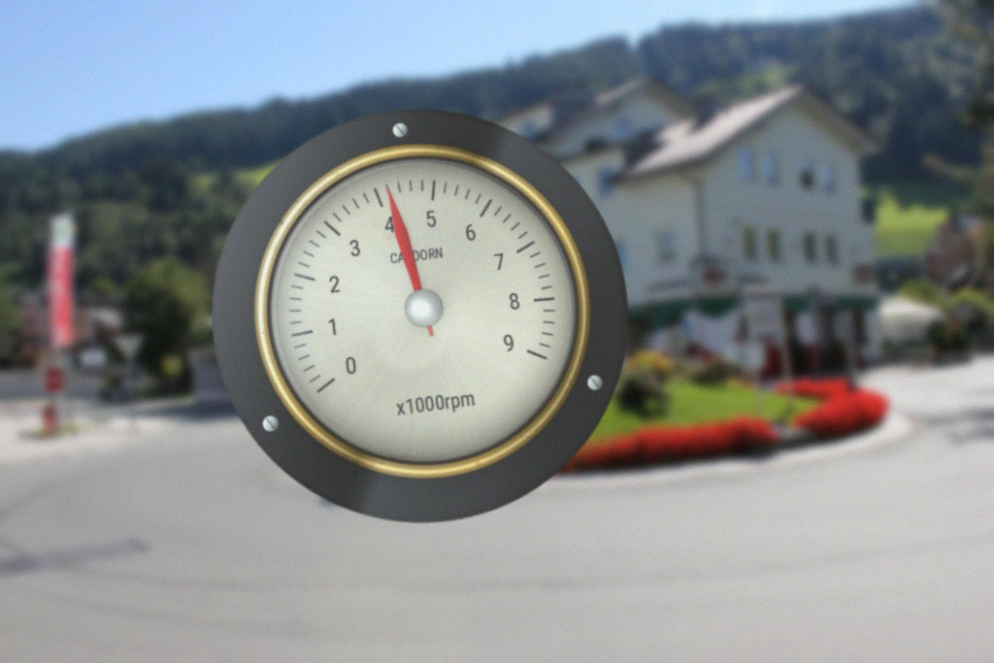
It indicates 4200 rpm
